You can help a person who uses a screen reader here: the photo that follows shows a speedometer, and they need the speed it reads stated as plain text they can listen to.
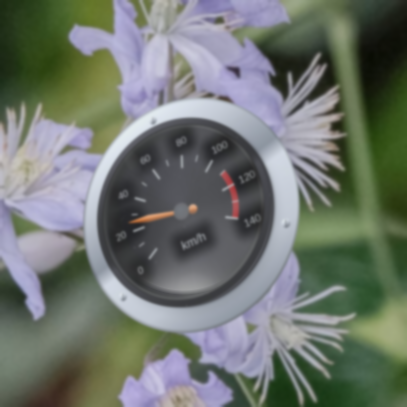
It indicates 25 km/h
